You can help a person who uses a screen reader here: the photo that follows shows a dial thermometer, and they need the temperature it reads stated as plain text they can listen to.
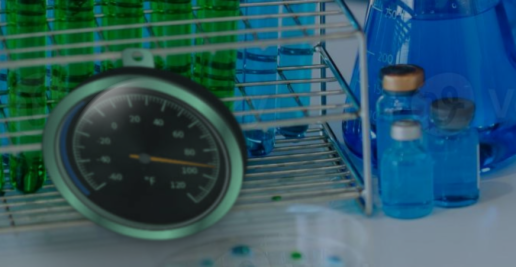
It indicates 90 °F
